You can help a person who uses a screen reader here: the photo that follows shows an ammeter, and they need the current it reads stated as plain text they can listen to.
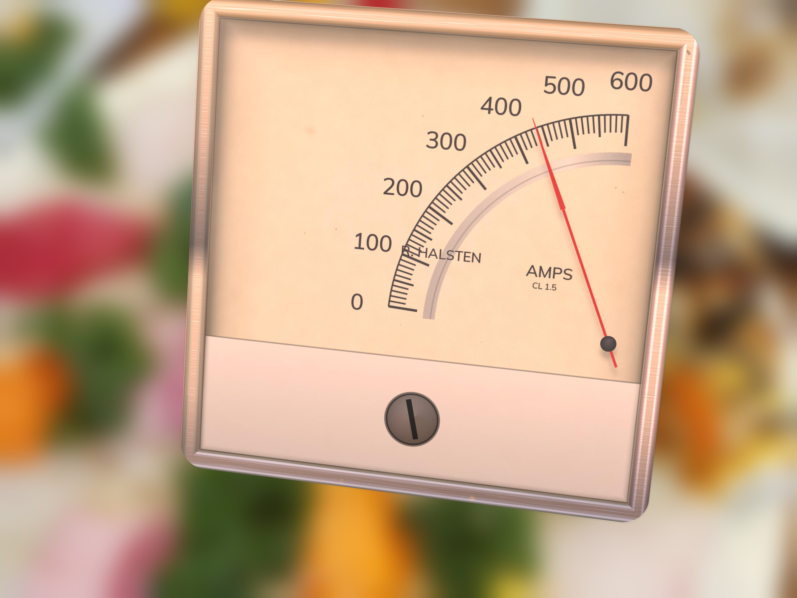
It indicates 440 A
